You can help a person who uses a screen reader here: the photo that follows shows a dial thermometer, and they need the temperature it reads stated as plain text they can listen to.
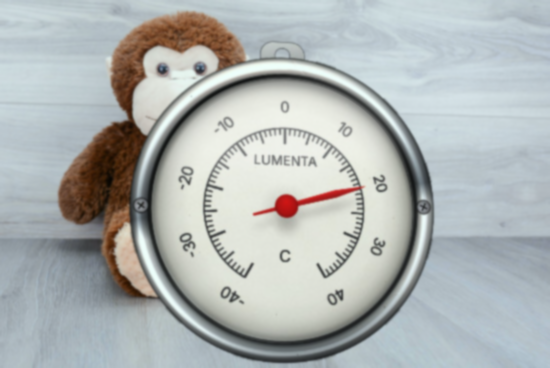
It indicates 20 °C
